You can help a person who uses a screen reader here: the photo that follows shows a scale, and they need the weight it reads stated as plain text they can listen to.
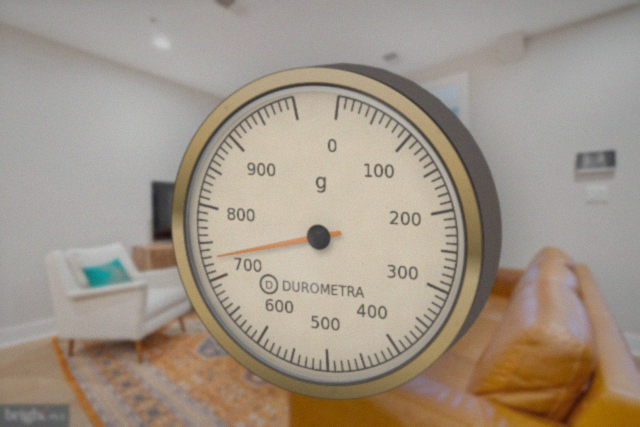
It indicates 730 g
